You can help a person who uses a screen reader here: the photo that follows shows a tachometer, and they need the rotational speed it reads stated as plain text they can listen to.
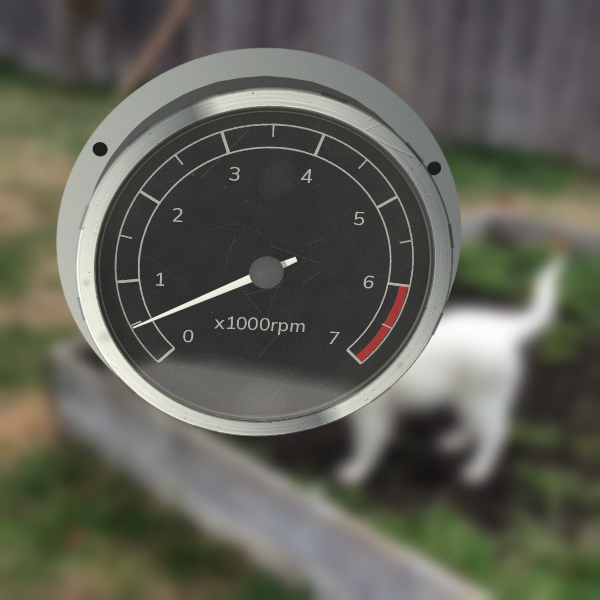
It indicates 500 rpm
